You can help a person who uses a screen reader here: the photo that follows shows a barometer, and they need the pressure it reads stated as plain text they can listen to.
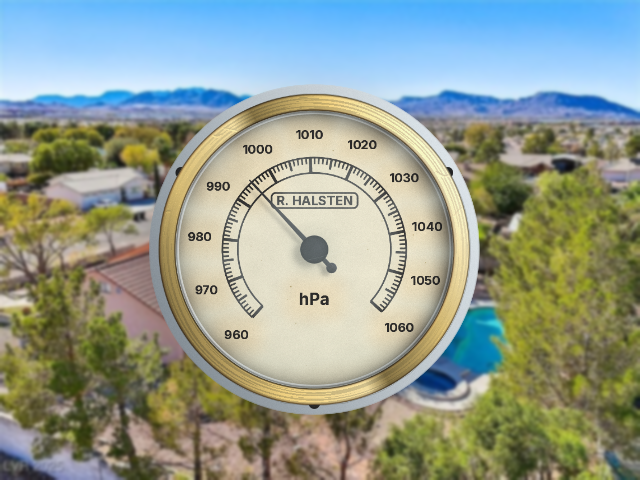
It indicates 995 hPa
